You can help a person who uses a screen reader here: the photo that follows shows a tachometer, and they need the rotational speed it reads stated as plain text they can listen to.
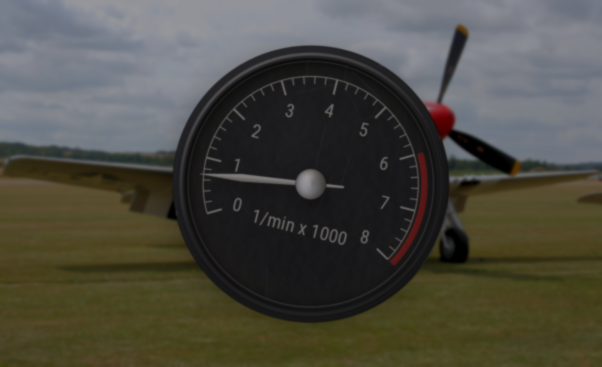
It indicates 700 rpm
